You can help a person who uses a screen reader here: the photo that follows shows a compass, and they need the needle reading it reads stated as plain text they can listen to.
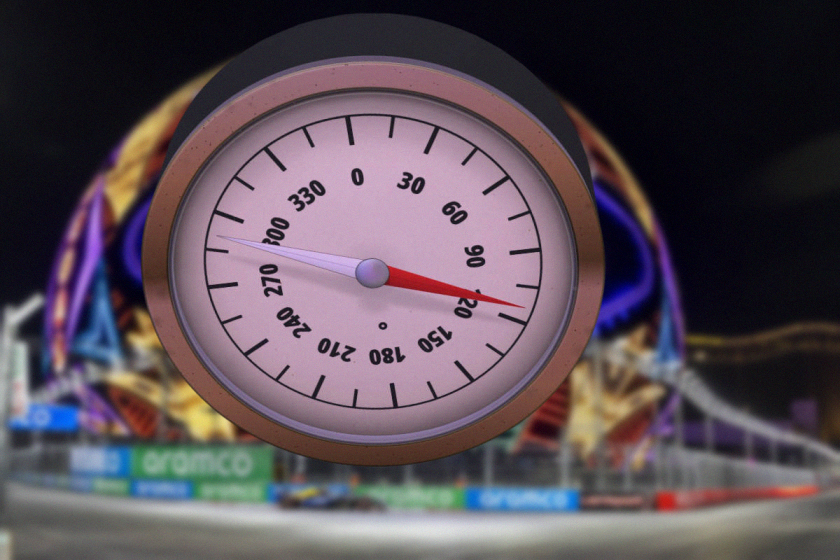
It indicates 112.5 °
